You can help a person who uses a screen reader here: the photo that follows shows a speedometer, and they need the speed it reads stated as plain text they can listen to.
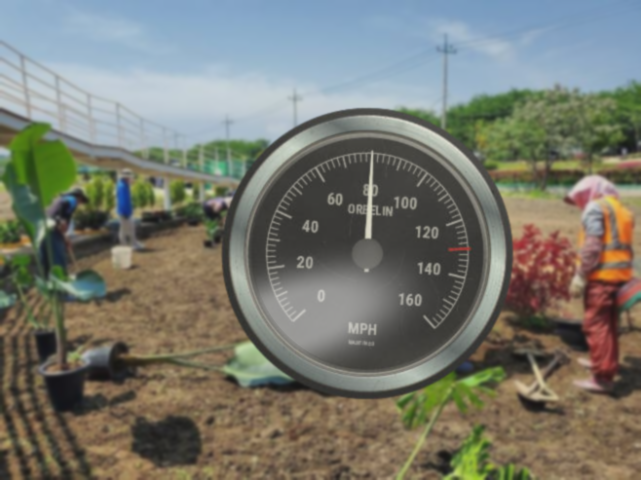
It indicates 80 mph
